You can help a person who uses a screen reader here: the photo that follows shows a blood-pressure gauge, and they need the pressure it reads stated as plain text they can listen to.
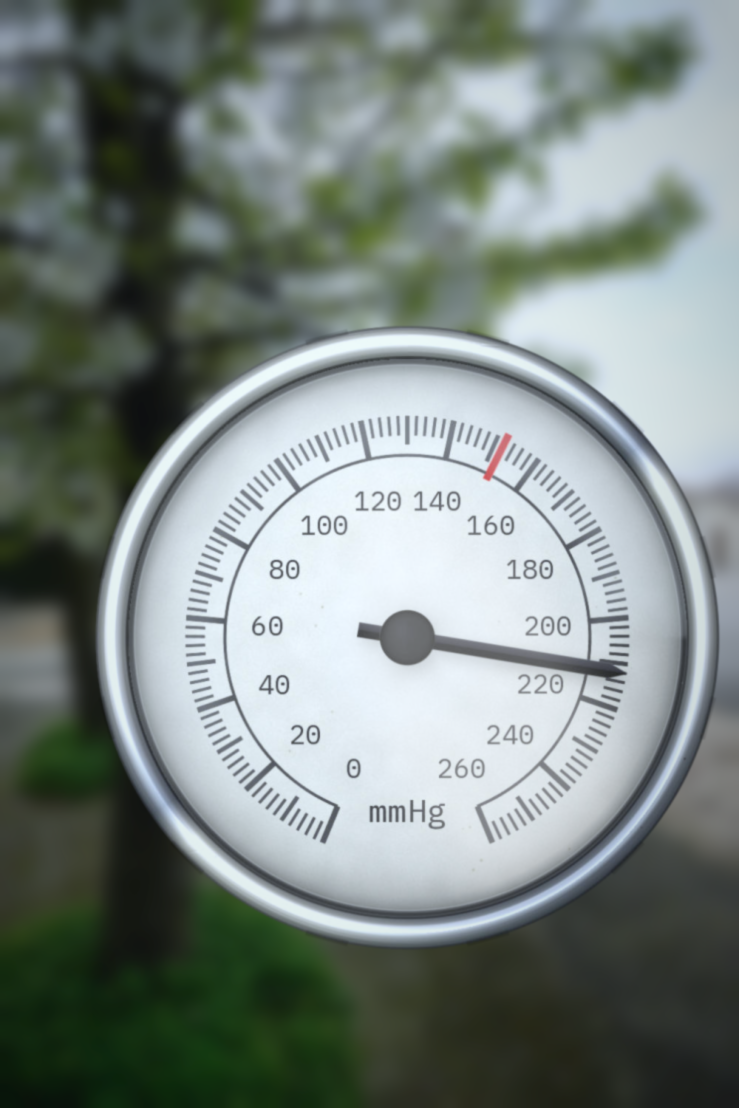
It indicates 212 mmHg
